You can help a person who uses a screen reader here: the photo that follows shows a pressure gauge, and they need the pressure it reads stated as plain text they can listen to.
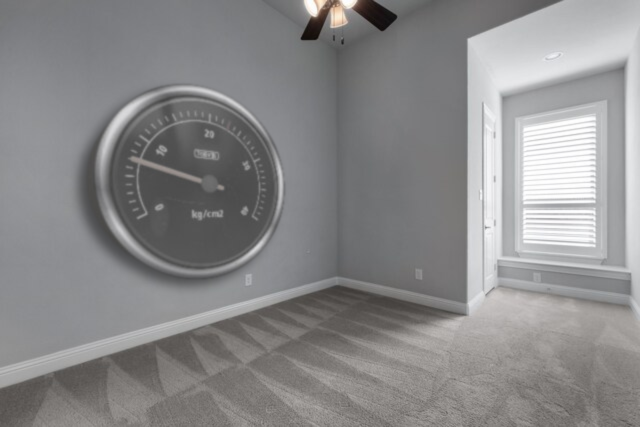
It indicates 7 kg/cm²
